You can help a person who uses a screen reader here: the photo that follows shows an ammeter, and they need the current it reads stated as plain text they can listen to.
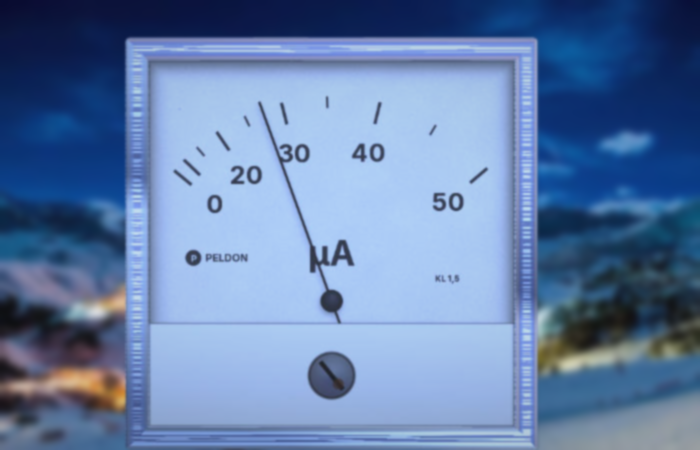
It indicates 27.5 µA
